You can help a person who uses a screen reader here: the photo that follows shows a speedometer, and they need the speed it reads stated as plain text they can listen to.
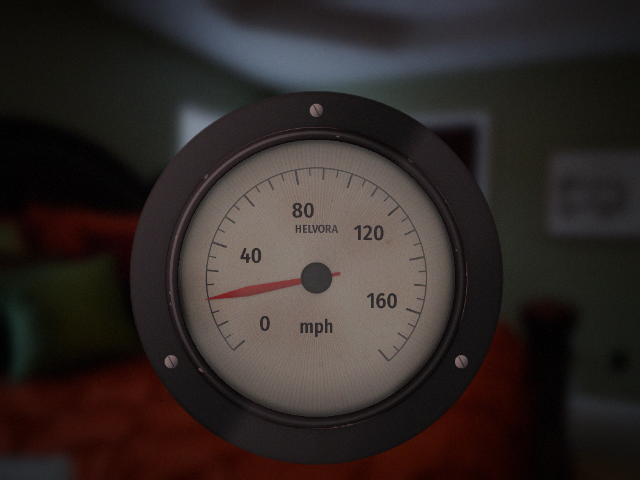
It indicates 20 mph
